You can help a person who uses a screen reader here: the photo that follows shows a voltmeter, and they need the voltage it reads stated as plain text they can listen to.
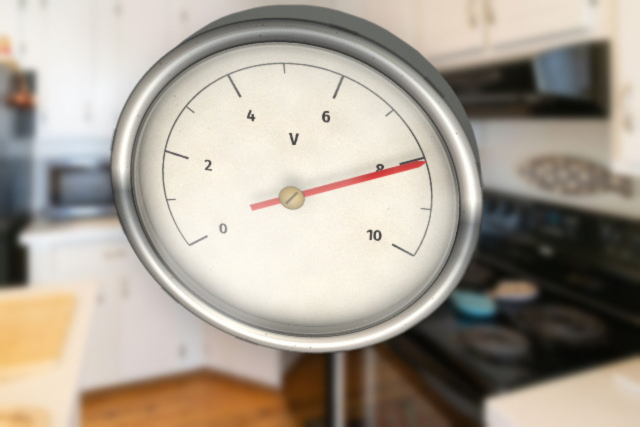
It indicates 8 V
